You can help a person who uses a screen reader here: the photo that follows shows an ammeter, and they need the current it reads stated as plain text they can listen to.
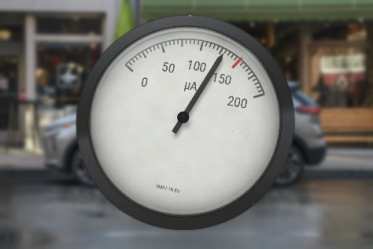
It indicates 130 µA
